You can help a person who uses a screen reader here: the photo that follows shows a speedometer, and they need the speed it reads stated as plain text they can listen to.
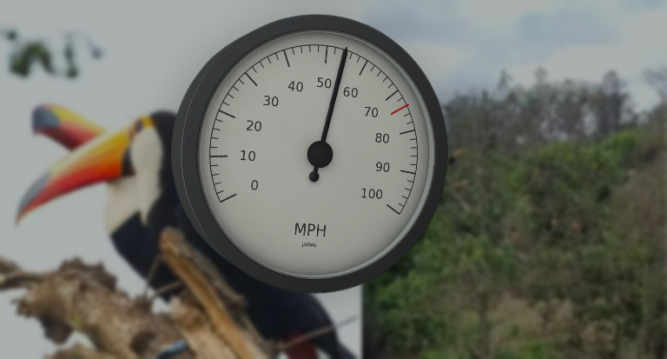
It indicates 54 mph
